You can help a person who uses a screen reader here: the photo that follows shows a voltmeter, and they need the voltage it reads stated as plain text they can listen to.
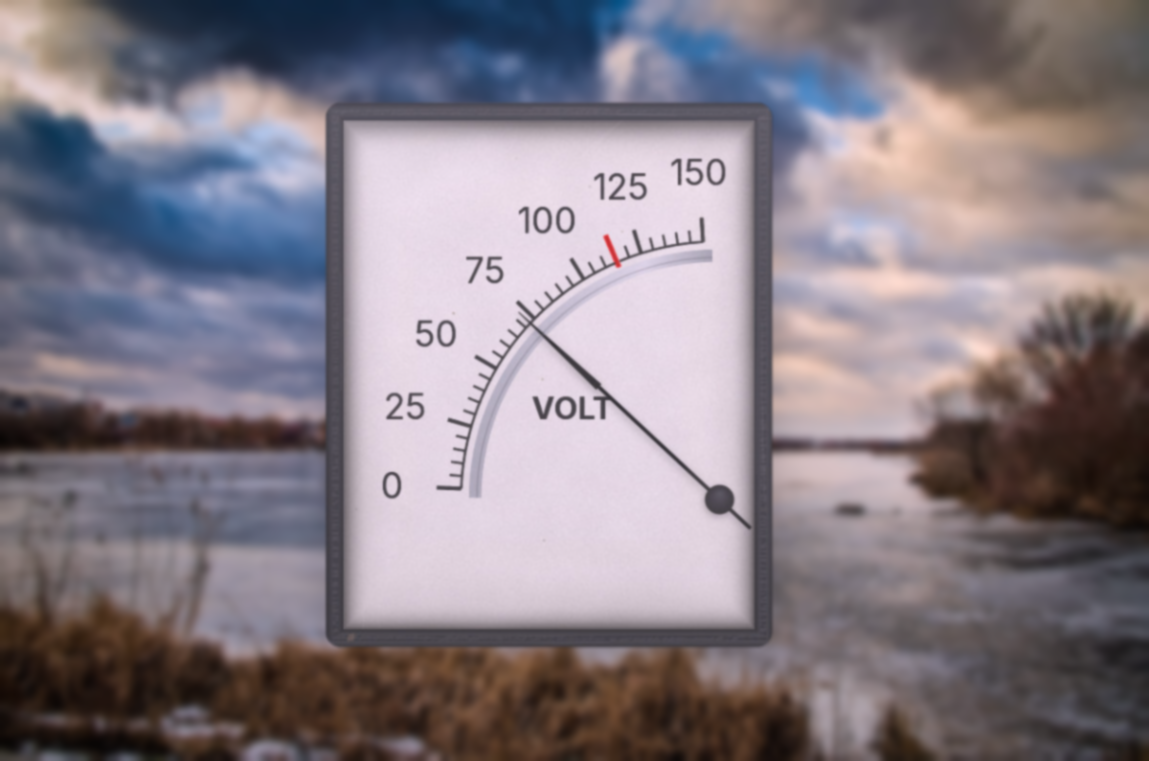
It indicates 72.5 V
